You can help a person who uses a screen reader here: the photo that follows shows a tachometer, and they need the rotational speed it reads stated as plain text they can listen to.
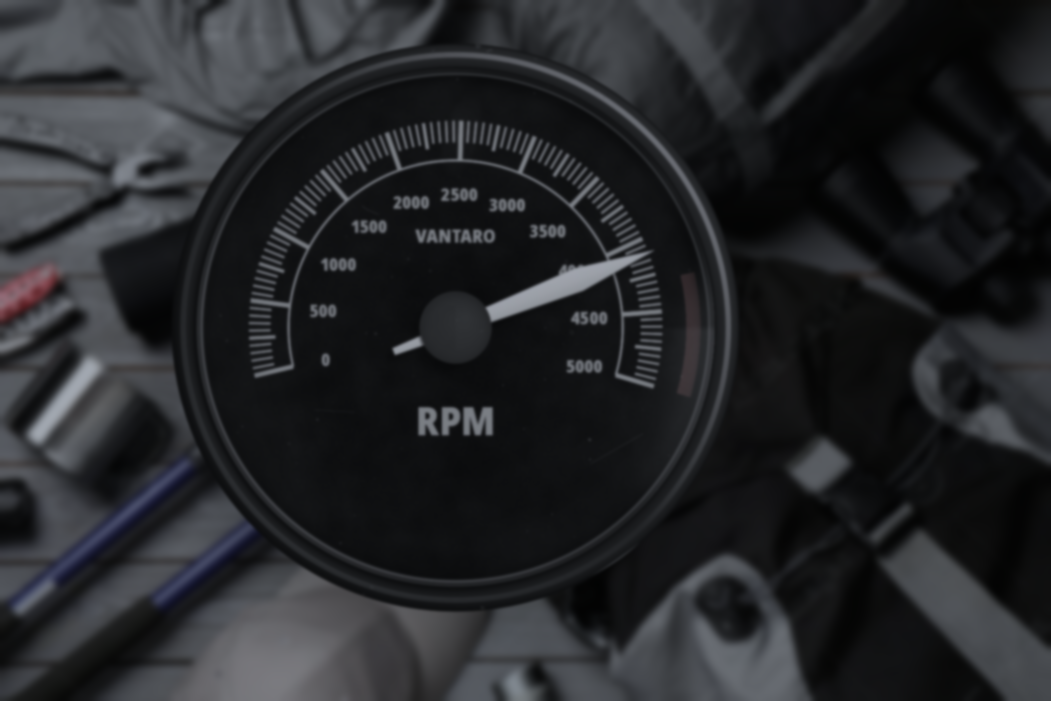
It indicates 4100 rpm
